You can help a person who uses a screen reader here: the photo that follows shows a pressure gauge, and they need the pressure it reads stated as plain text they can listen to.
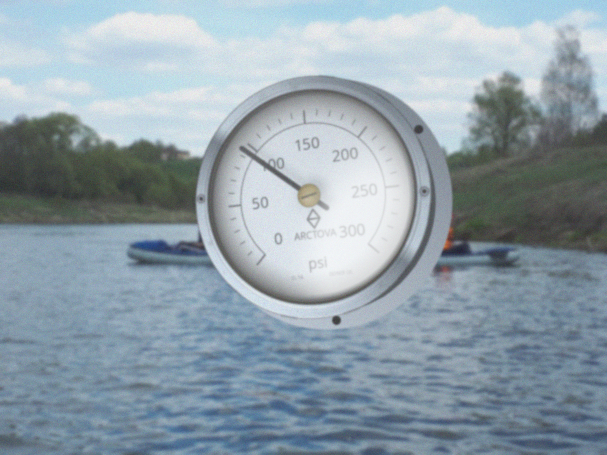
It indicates 95 psi
